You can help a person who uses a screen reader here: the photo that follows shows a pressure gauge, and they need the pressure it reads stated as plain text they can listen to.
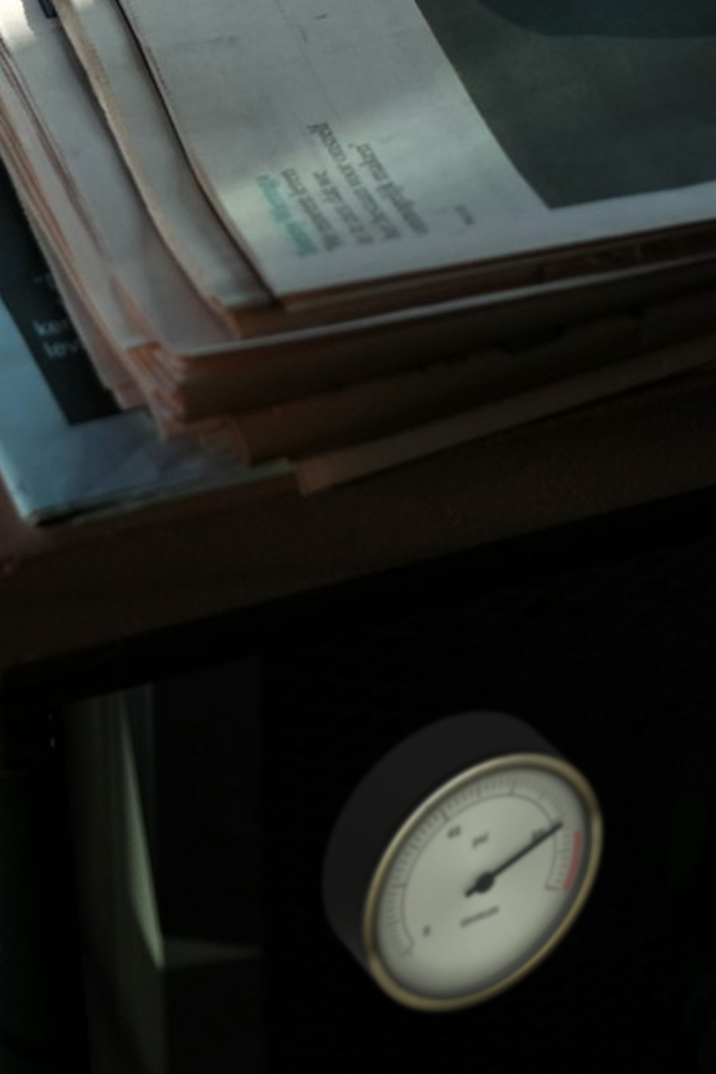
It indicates 80 psi
